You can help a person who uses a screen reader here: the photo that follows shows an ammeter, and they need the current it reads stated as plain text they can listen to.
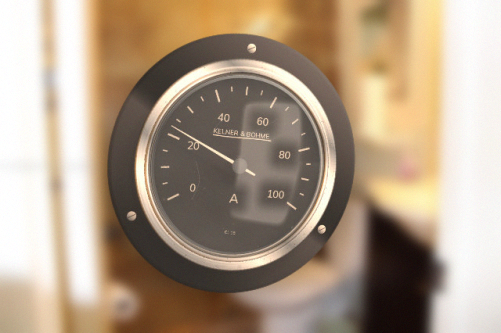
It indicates 22.5 A
